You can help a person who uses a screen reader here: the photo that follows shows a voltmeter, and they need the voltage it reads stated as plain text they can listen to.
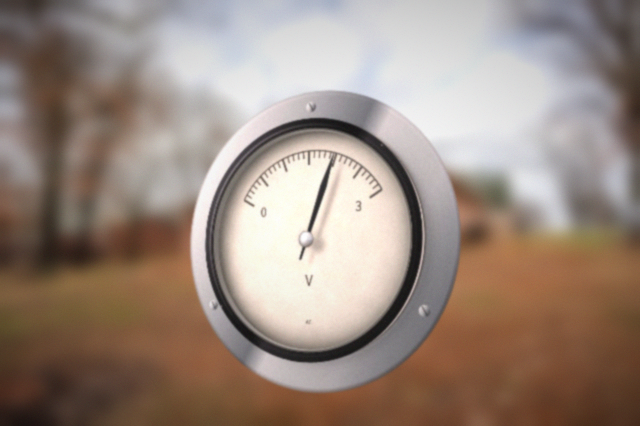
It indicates 2 V
